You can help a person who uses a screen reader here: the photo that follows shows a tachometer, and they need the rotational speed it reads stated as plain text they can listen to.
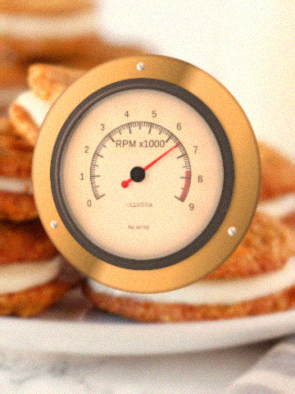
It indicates 6500 rpm
